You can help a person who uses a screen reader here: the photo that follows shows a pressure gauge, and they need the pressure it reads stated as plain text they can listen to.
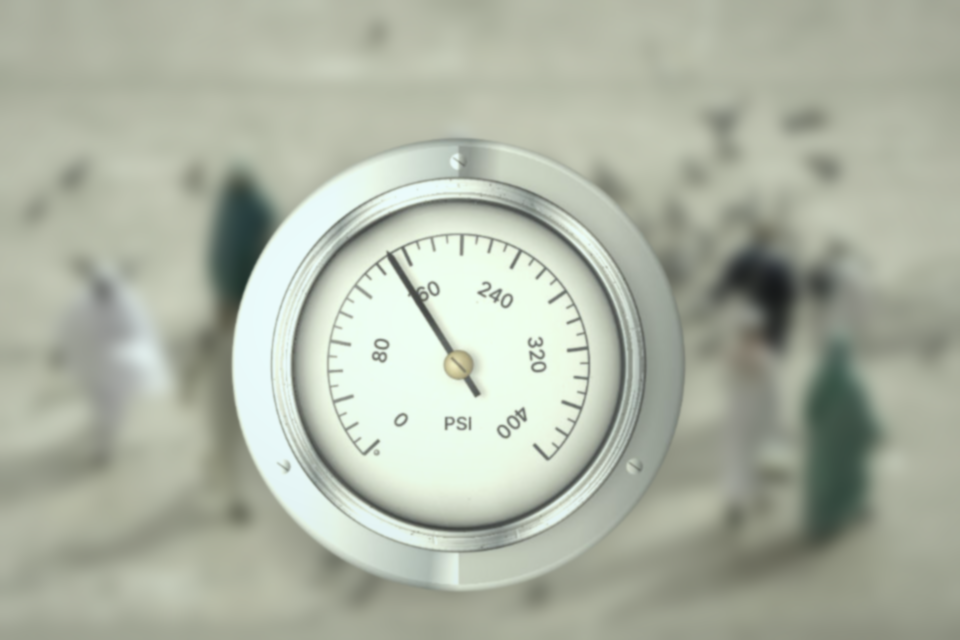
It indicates 150 psi
